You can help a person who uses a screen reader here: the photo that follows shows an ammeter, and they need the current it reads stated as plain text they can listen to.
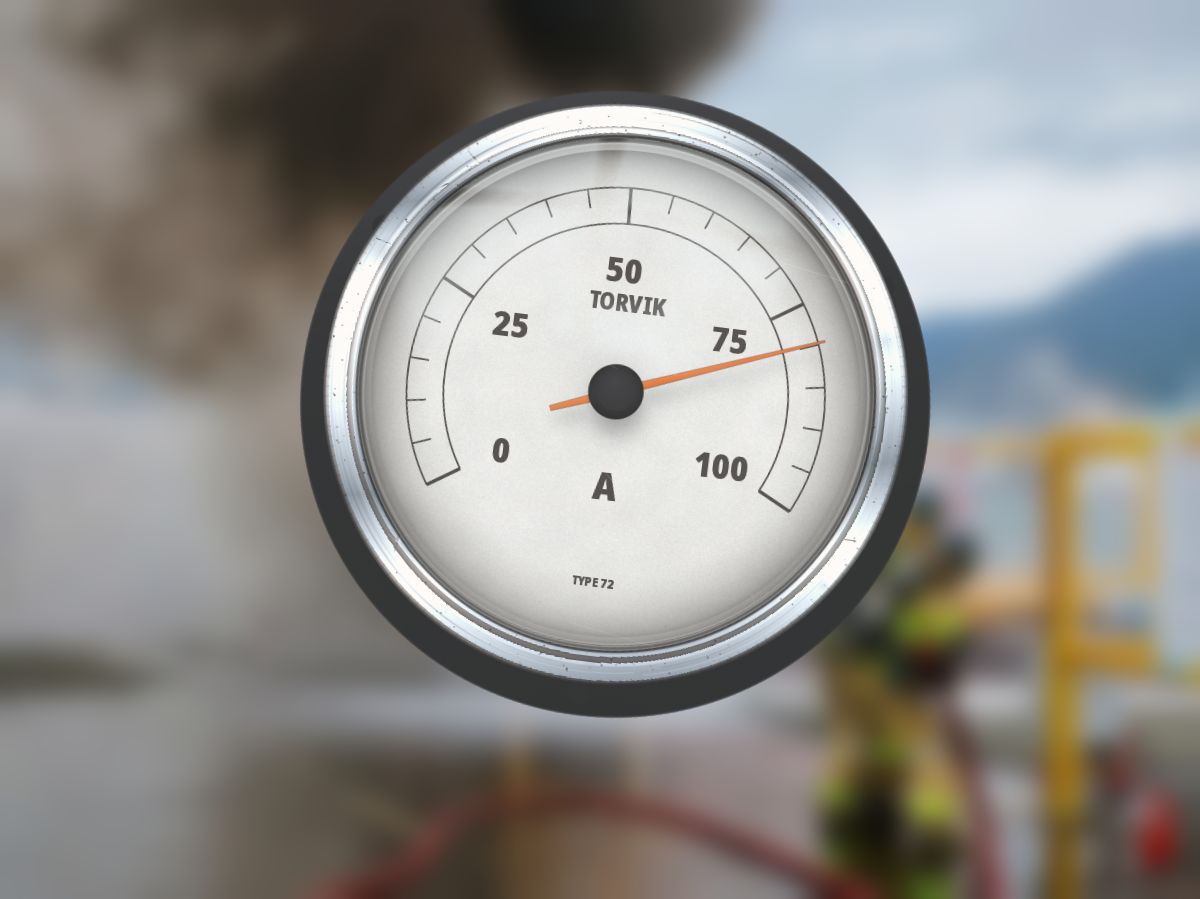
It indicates 80 A
